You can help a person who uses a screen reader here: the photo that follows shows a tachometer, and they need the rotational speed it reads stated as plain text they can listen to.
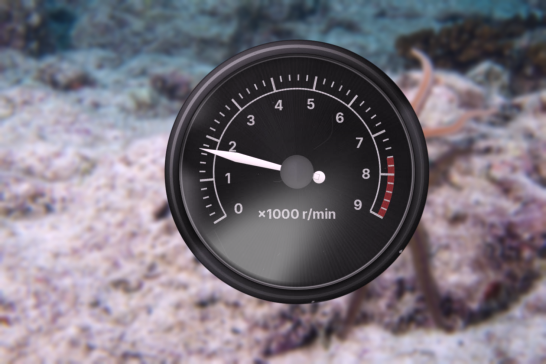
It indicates 1700 rpm
